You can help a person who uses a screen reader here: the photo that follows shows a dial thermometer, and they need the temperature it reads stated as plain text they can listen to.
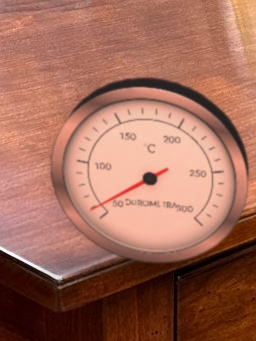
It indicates 60 °C
